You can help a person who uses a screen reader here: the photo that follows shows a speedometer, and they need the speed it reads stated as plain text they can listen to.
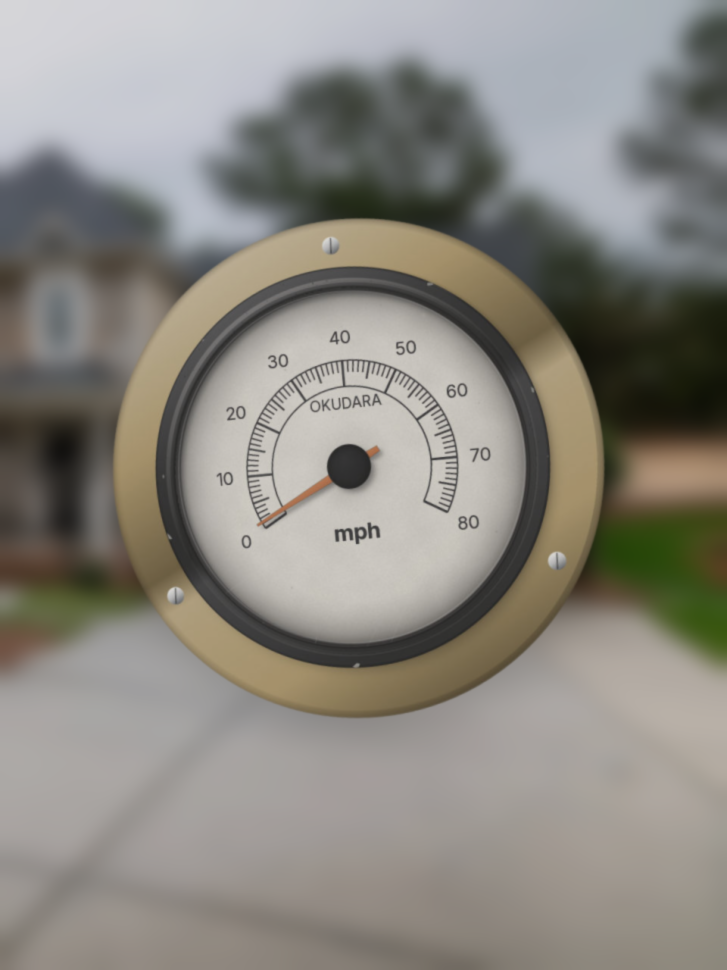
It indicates 1 mph
